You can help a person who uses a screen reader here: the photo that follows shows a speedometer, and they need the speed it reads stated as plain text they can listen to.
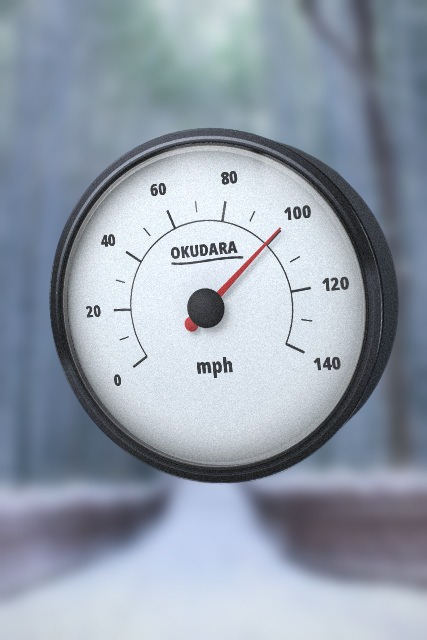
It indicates 100 mph
